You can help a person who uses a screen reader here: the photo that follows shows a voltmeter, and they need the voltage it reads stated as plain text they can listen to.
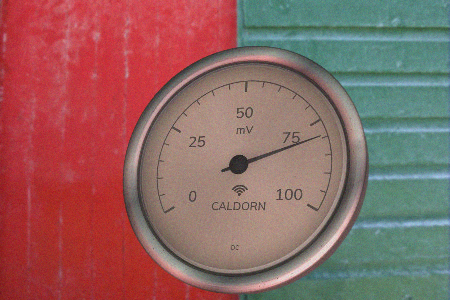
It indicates 80 mV
